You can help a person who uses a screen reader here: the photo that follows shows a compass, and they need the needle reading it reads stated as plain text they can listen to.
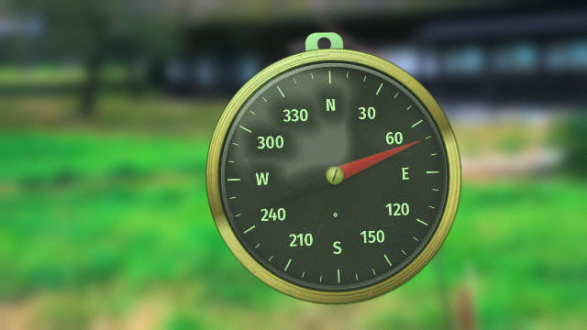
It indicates 70 °
